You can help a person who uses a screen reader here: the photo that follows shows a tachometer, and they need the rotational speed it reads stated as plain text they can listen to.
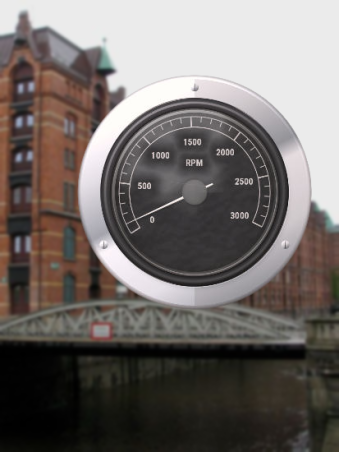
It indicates 100 rpm
